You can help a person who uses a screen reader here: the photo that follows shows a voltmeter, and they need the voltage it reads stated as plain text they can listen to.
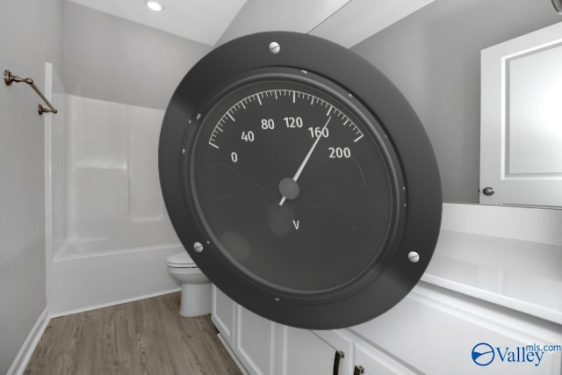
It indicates 165 V
